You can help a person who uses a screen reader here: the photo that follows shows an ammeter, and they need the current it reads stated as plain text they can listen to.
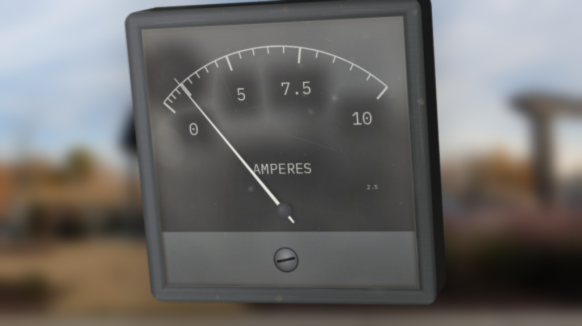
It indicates 2.5 A
